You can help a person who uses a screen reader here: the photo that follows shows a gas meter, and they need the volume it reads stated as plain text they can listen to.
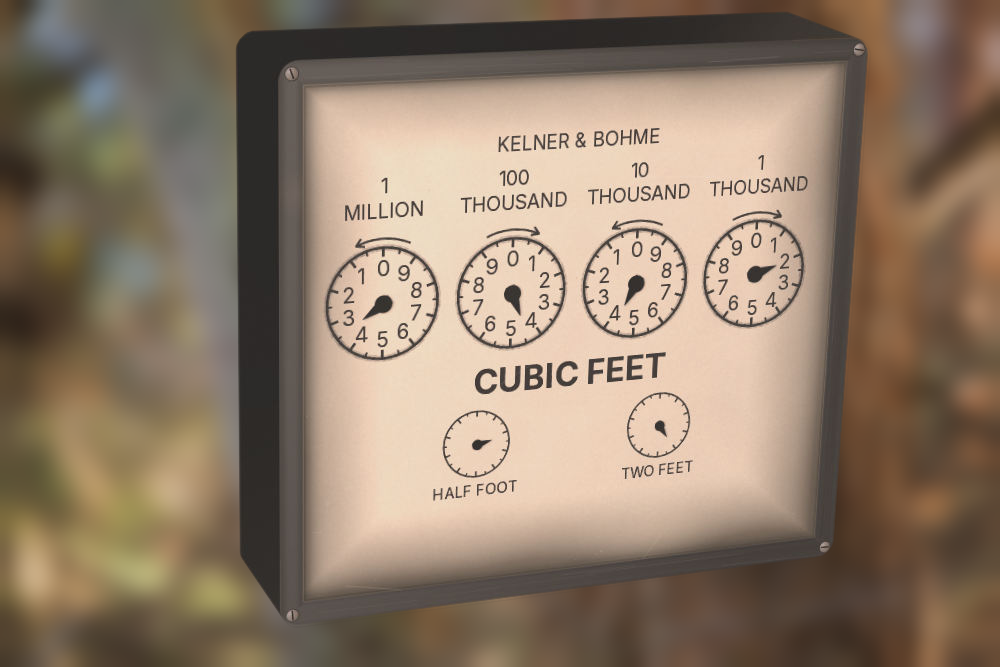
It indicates 344200 ft³
